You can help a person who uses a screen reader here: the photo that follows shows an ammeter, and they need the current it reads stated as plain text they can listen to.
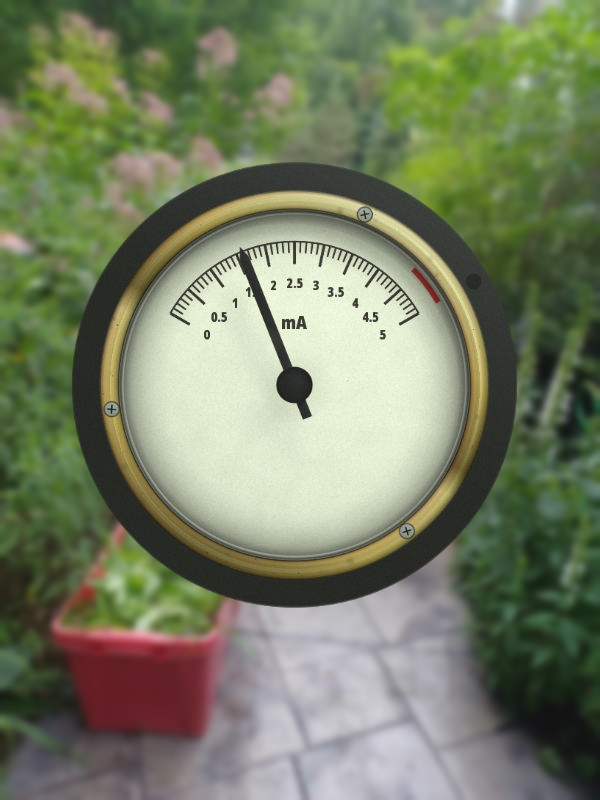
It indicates 1.6 mA
